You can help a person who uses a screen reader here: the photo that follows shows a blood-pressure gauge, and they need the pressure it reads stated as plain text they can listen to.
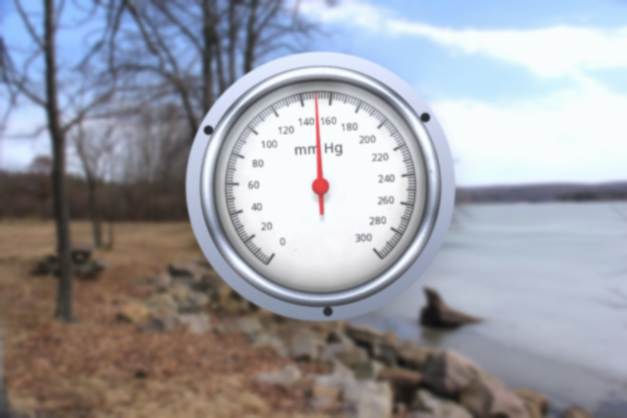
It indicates 150 mmHg
